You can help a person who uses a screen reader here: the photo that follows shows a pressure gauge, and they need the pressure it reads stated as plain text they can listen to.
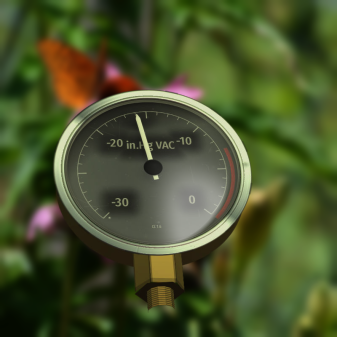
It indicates -16 inHg
